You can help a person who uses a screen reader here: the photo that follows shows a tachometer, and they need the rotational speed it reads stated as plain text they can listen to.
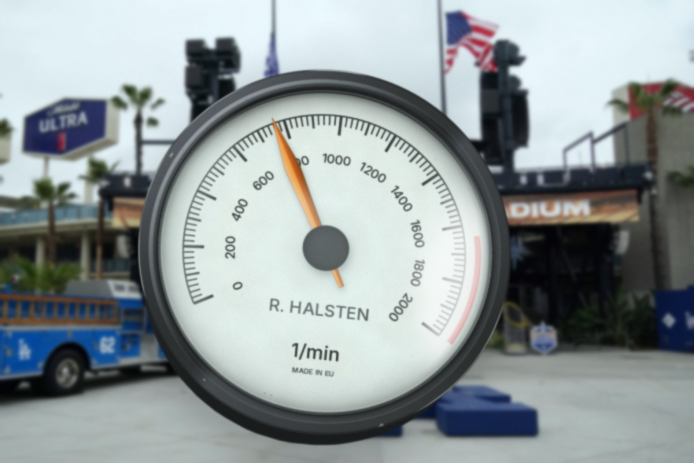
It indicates 760 rpm
